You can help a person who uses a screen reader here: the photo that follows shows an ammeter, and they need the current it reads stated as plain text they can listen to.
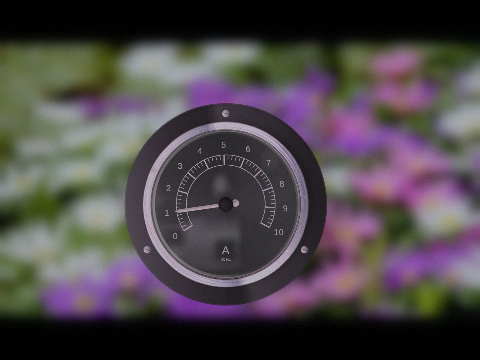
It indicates 1 A
